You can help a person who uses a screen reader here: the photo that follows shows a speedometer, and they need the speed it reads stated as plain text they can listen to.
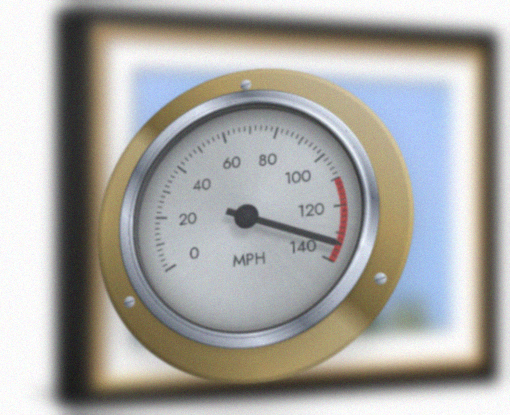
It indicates 134 mph
